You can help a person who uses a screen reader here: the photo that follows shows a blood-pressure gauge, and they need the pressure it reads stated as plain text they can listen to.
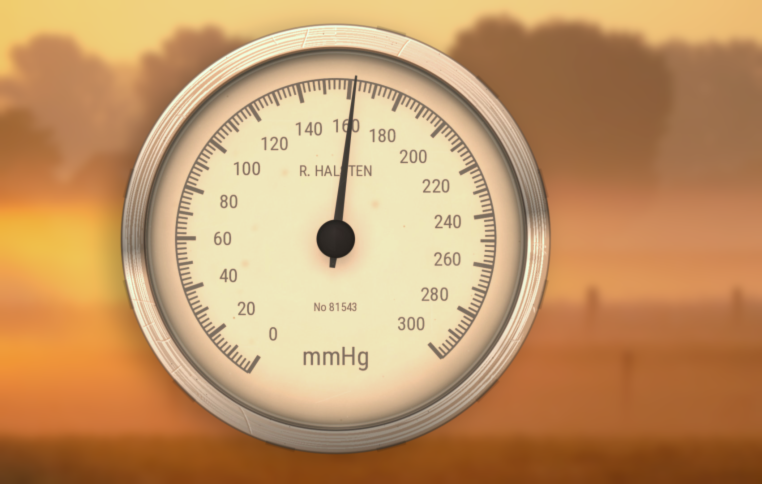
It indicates 162 mmHg
